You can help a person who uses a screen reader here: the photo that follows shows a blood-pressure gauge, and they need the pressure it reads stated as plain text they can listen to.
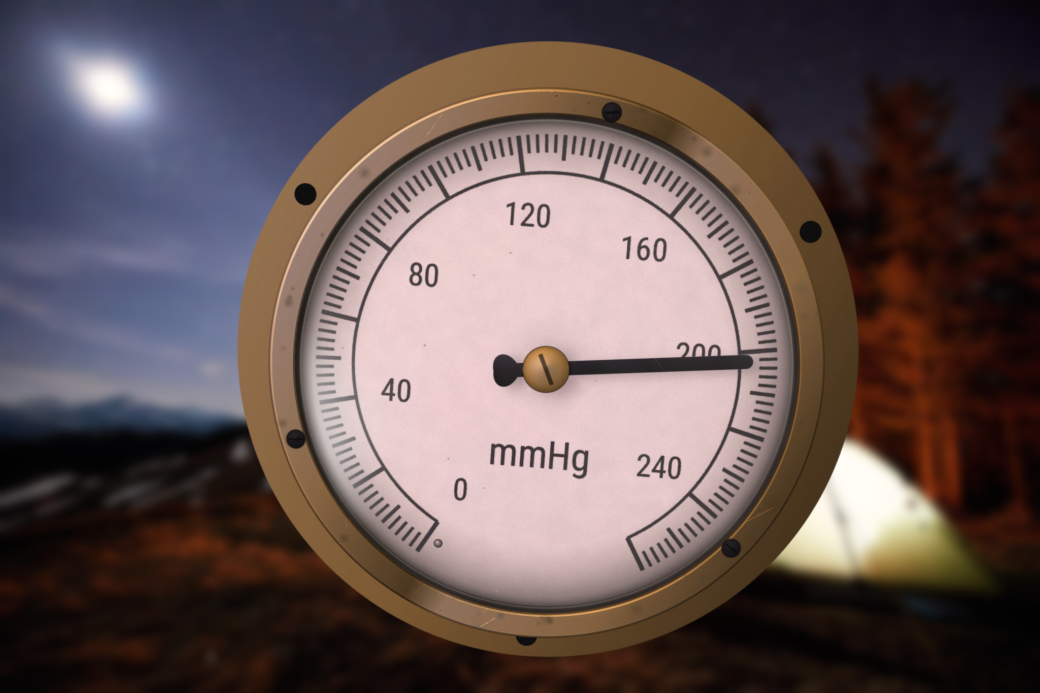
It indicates 202 mmHg
